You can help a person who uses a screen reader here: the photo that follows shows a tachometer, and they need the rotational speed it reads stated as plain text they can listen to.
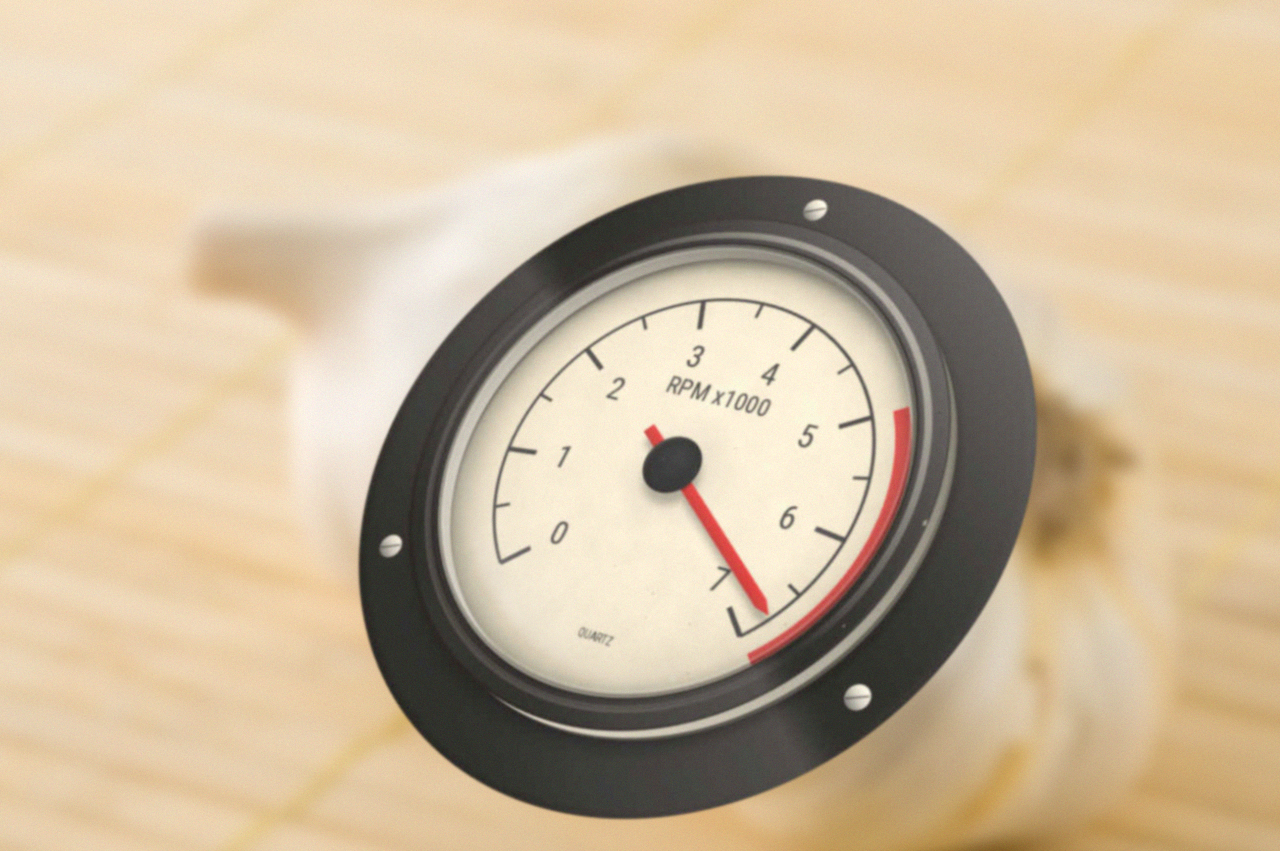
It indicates 6750 rpm
